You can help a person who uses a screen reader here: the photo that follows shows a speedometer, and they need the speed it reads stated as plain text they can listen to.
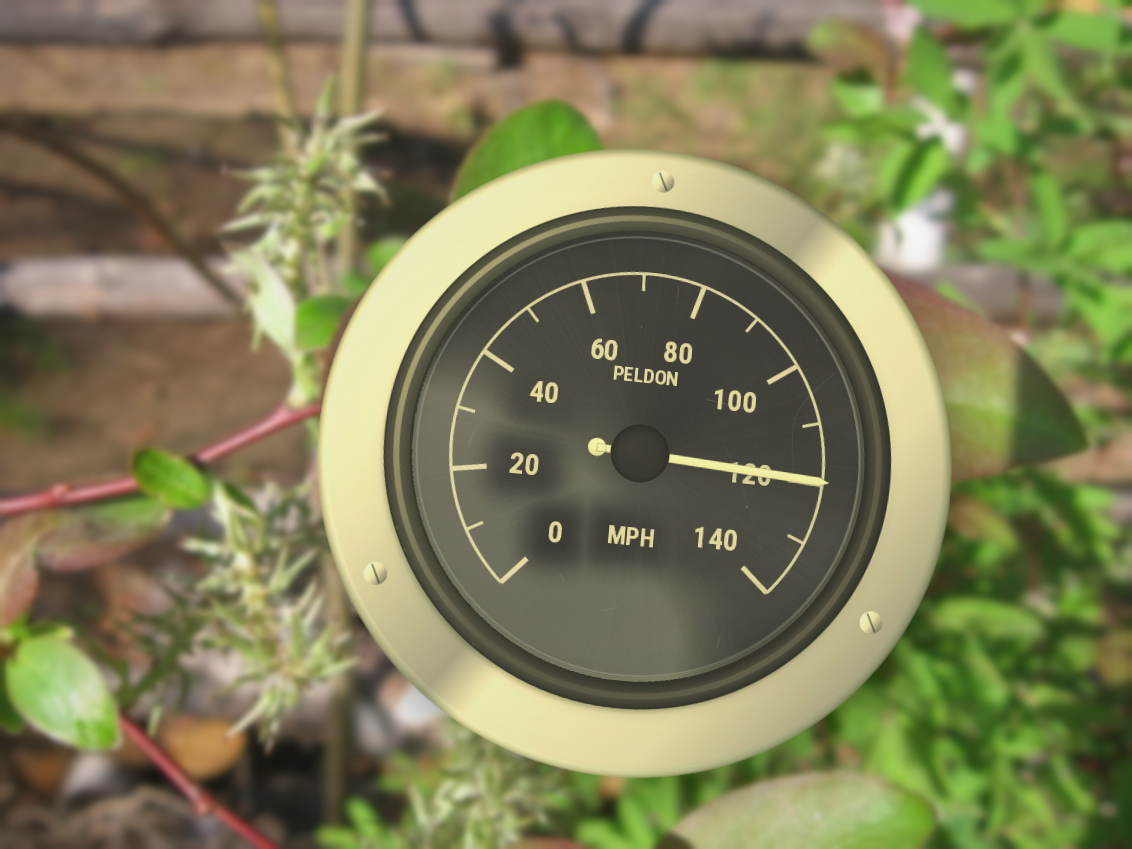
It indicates 120 mph
